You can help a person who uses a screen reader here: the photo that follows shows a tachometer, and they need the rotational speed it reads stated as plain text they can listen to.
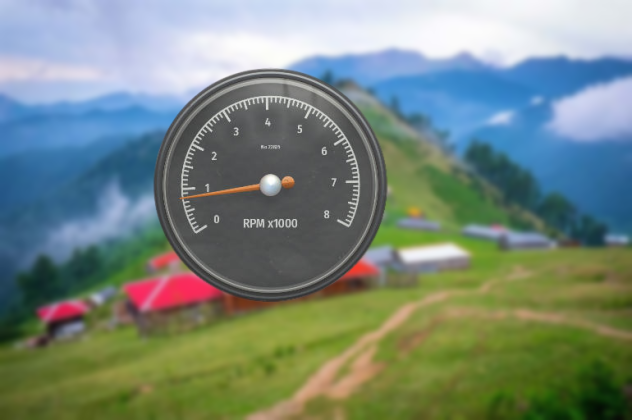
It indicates 800 rpm
